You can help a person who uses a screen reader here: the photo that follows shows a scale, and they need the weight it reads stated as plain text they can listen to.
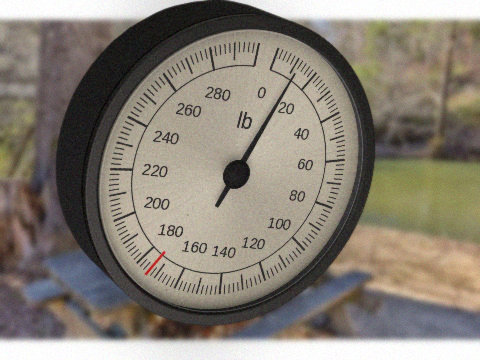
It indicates 10 lb
